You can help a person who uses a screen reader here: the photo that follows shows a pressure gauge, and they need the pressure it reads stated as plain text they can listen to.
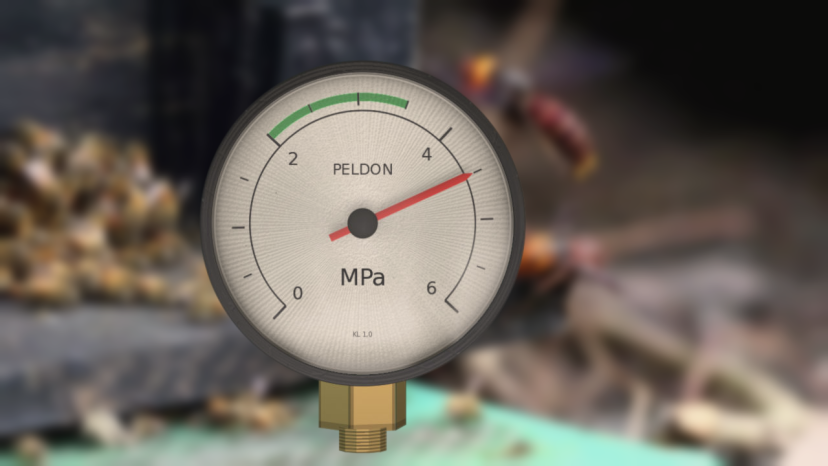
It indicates 4.5 MPa
